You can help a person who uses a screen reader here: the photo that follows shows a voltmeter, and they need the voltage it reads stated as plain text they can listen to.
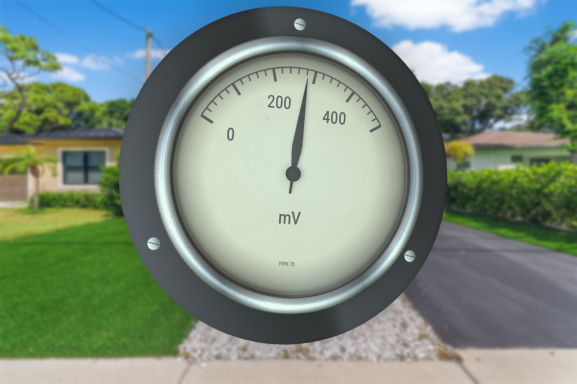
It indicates 280 mV
